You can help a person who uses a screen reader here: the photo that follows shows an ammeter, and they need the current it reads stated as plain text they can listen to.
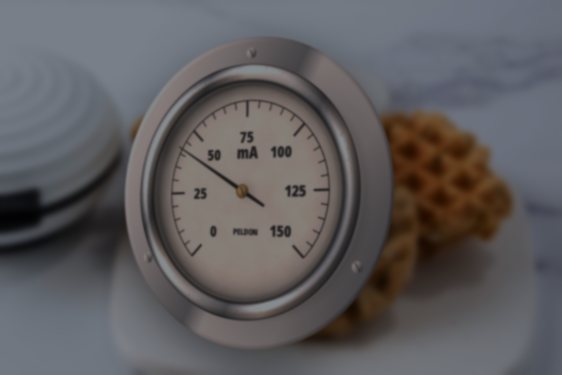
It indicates 42.5 mA
